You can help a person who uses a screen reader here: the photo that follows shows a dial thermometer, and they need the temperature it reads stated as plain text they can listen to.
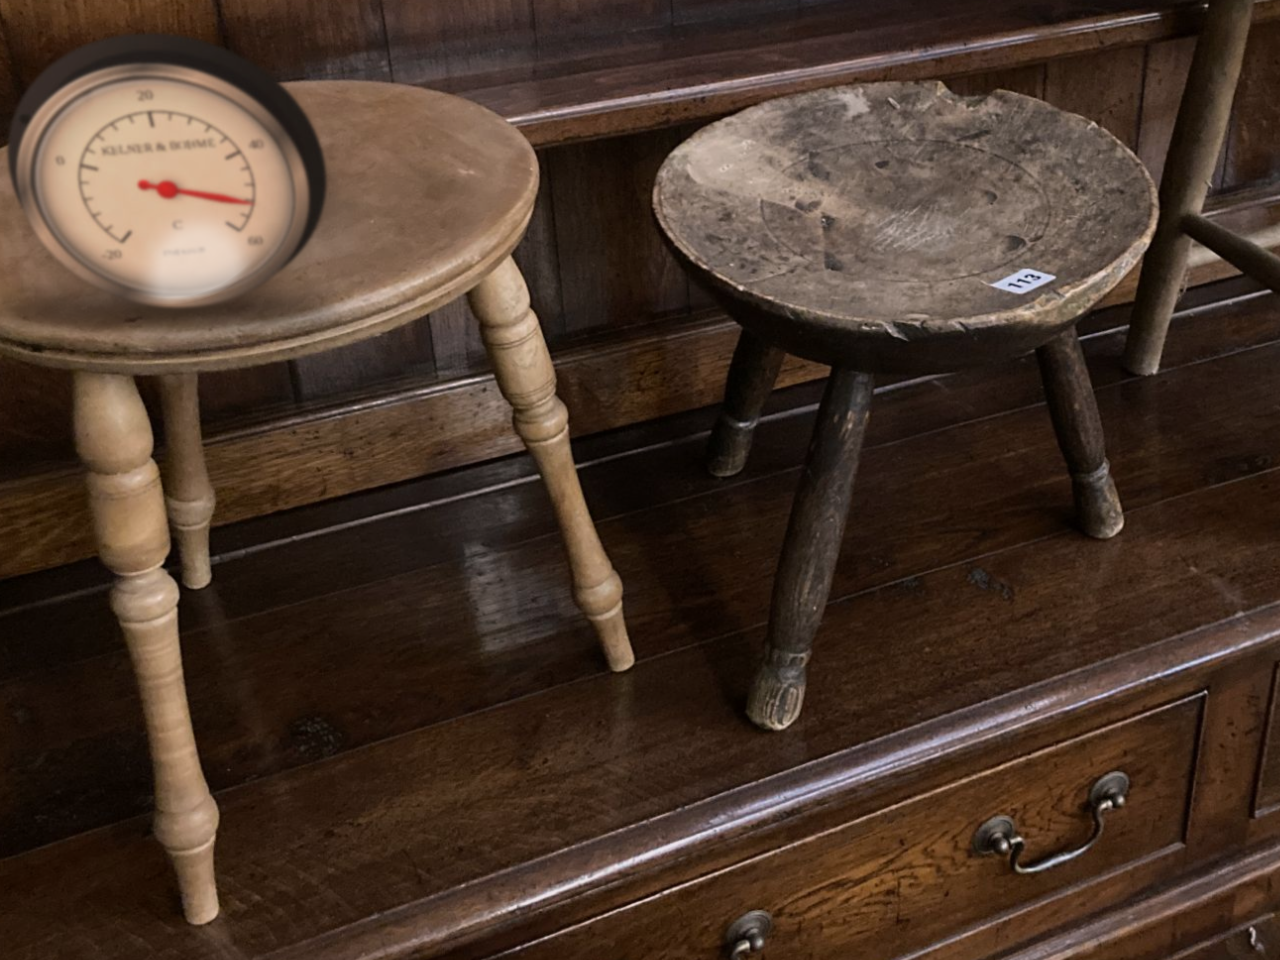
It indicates 52 °C
